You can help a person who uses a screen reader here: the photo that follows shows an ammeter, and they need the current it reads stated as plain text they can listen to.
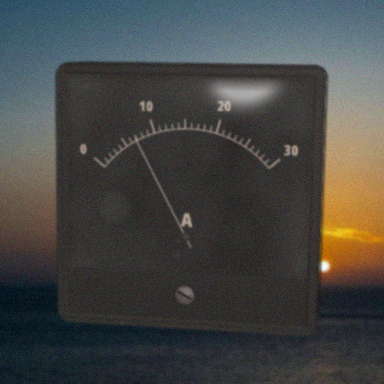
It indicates 7 A
